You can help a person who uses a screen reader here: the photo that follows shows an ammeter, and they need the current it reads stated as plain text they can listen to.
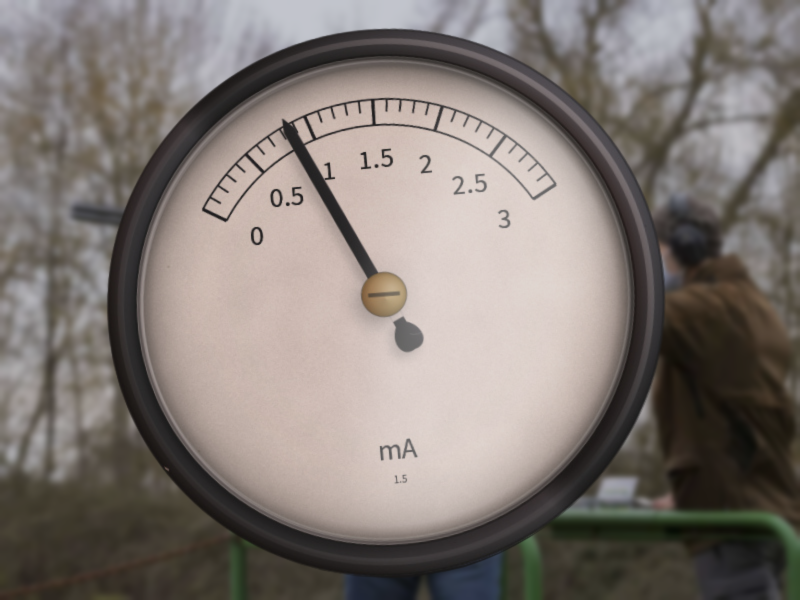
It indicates 0.85 mA
